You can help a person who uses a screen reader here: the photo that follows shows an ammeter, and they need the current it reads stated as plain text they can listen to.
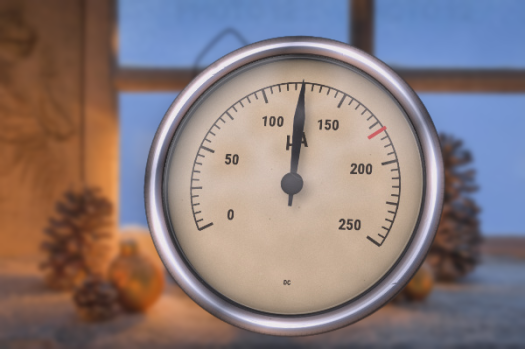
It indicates 125 µA
